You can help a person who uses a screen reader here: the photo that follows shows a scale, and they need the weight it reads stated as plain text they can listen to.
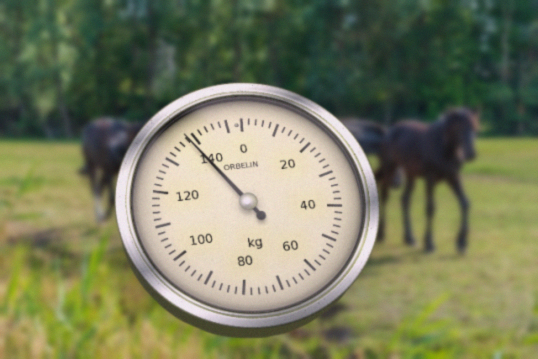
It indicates 138 kg
